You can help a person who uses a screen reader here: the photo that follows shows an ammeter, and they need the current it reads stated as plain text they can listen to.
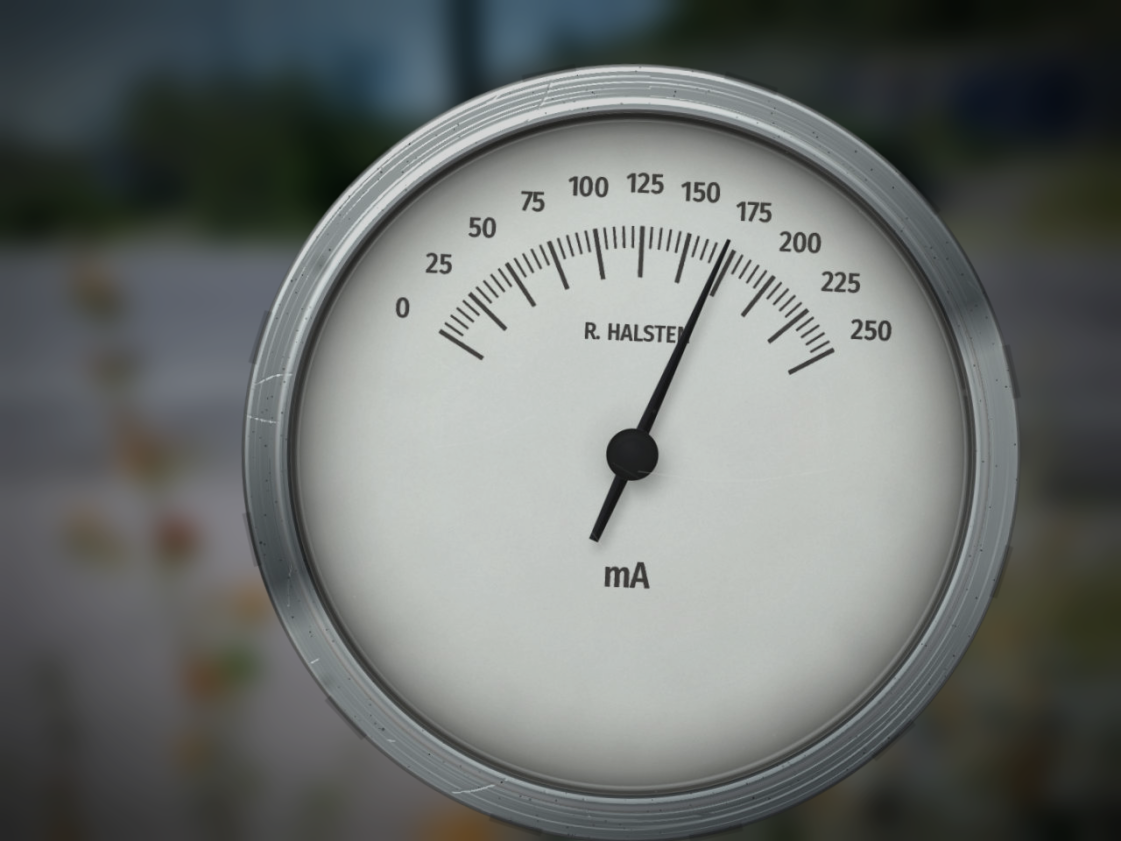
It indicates 170 mA
